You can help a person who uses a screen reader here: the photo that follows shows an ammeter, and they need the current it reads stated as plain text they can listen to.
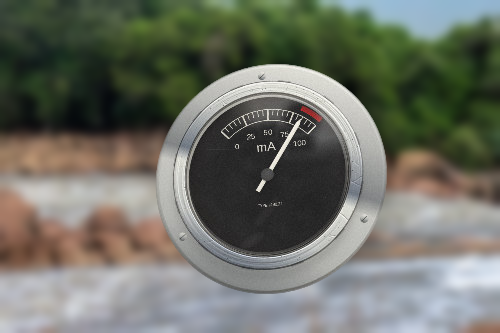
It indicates 85 mA
